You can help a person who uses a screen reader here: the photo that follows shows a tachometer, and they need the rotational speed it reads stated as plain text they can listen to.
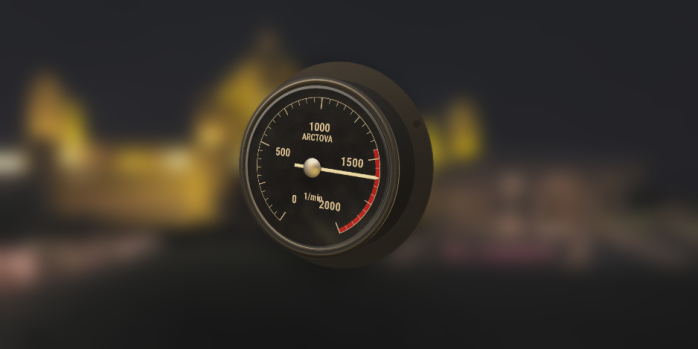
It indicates 1600 rpm
